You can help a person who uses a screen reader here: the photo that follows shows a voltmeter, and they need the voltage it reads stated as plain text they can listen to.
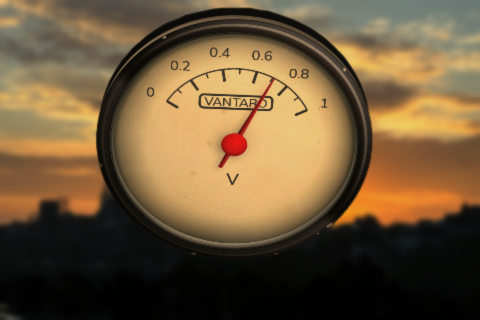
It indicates 0.7 V
